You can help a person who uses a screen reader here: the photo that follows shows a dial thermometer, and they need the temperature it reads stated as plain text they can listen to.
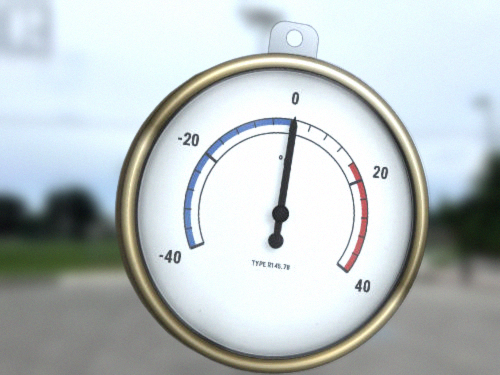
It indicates 0 °C
